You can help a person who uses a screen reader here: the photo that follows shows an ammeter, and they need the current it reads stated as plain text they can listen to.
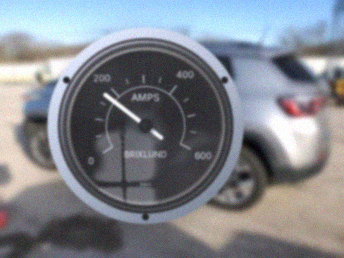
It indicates 175 A
